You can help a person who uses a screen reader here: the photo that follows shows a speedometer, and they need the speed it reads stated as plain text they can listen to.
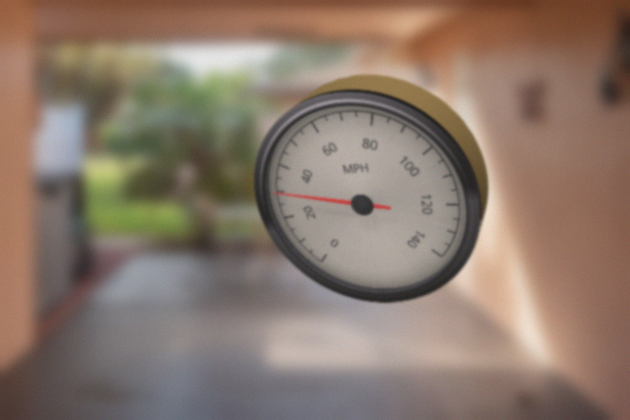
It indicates 30 mph
